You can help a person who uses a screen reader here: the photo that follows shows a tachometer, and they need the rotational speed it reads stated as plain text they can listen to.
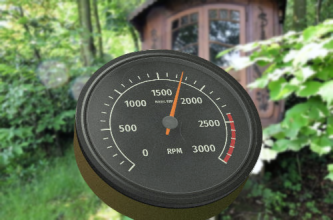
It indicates 1750 rpm
